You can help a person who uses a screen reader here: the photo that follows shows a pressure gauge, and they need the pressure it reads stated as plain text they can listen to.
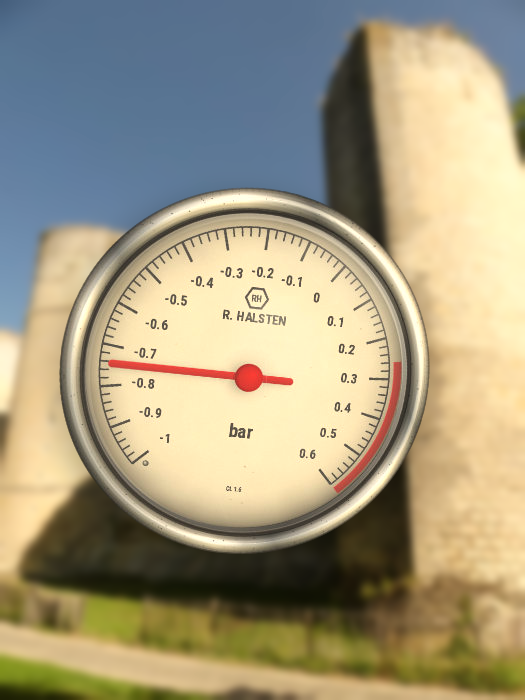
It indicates -0.74 bar
